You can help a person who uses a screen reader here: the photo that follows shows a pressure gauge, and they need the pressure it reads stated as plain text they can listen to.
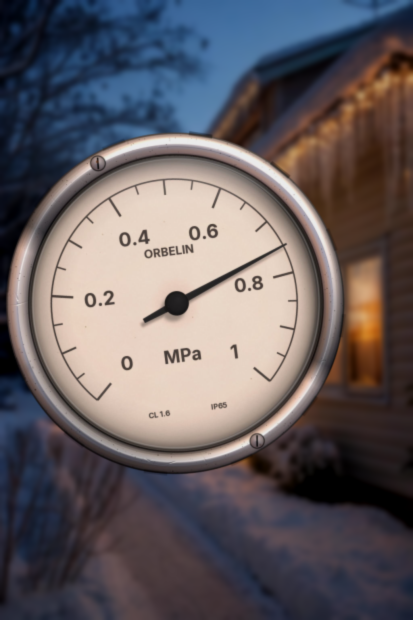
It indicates 0.75 MPa
